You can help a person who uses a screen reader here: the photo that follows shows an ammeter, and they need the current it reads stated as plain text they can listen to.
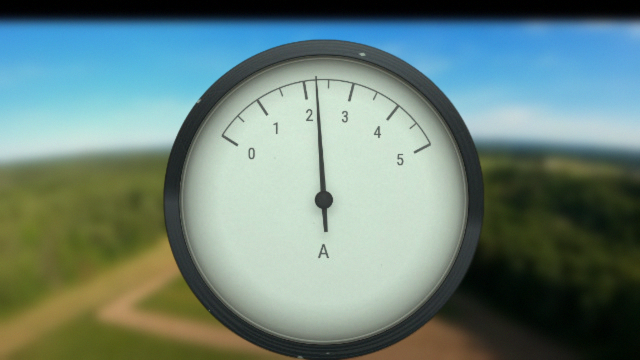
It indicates 2.25 A
